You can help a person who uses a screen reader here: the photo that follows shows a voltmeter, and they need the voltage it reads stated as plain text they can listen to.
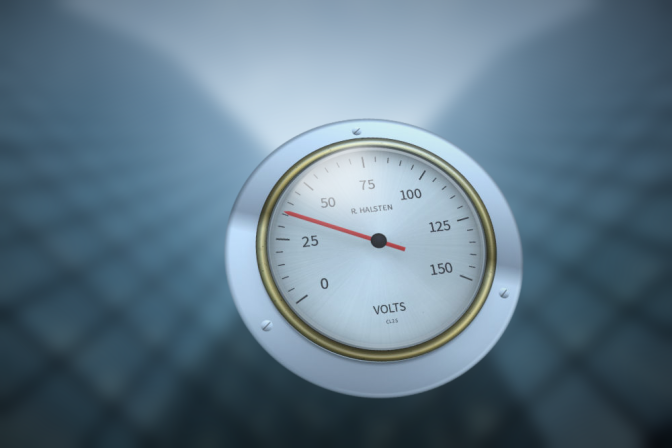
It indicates 35 V
